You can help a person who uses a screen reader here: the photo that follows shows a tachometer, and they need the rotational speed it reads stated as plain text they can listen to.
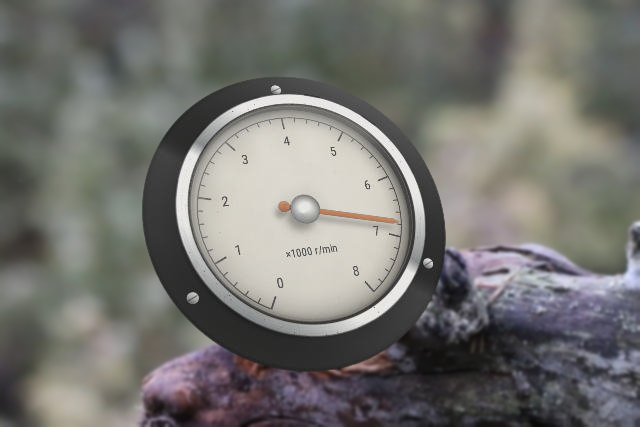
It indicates 6800 rpm
